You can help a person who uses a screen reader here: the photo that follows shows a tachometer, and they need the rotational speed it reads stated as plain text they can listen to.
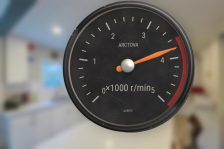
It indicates 3800 rpm
